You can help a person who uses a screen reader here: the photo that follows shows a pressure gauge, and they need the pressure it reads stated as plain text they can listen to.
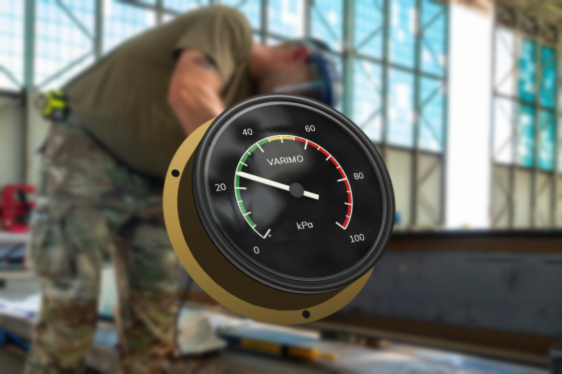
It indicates 25 kPa
